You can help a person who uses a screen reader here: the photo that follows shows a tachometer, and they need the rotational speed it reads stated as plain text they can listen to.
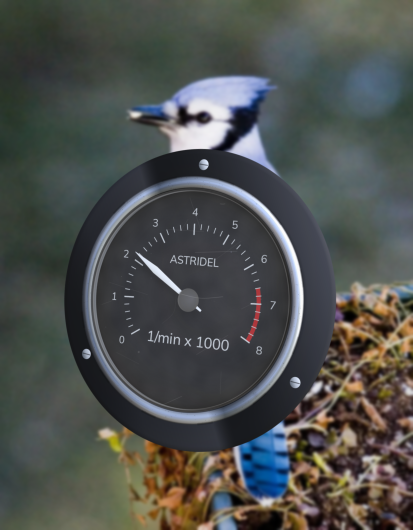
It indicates 2200 rpm
